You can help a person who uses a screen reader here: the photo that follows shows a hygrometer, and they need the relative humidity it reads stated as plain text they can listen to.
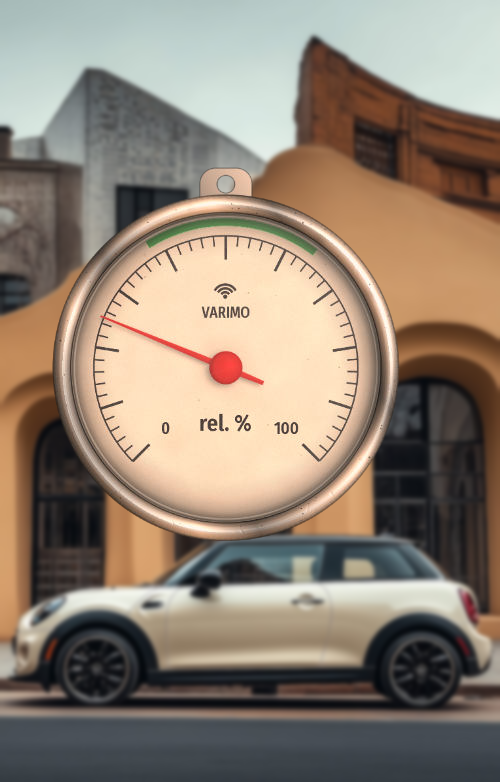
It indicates 25 %
